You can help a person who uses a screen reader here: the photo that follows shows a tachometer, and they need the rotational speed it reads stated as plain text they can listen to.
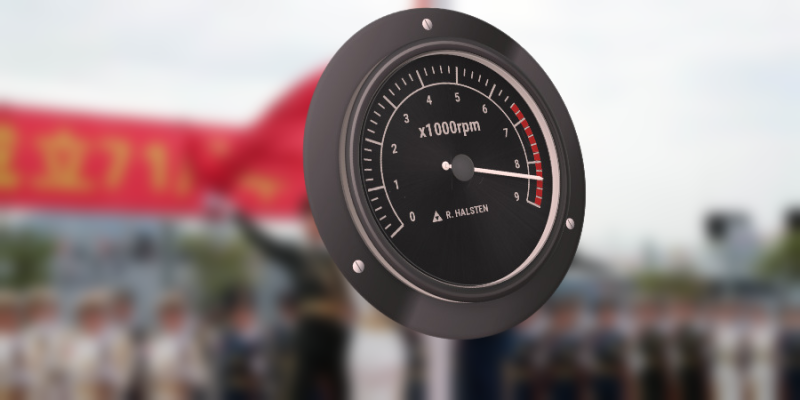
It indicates 8400 rpm
